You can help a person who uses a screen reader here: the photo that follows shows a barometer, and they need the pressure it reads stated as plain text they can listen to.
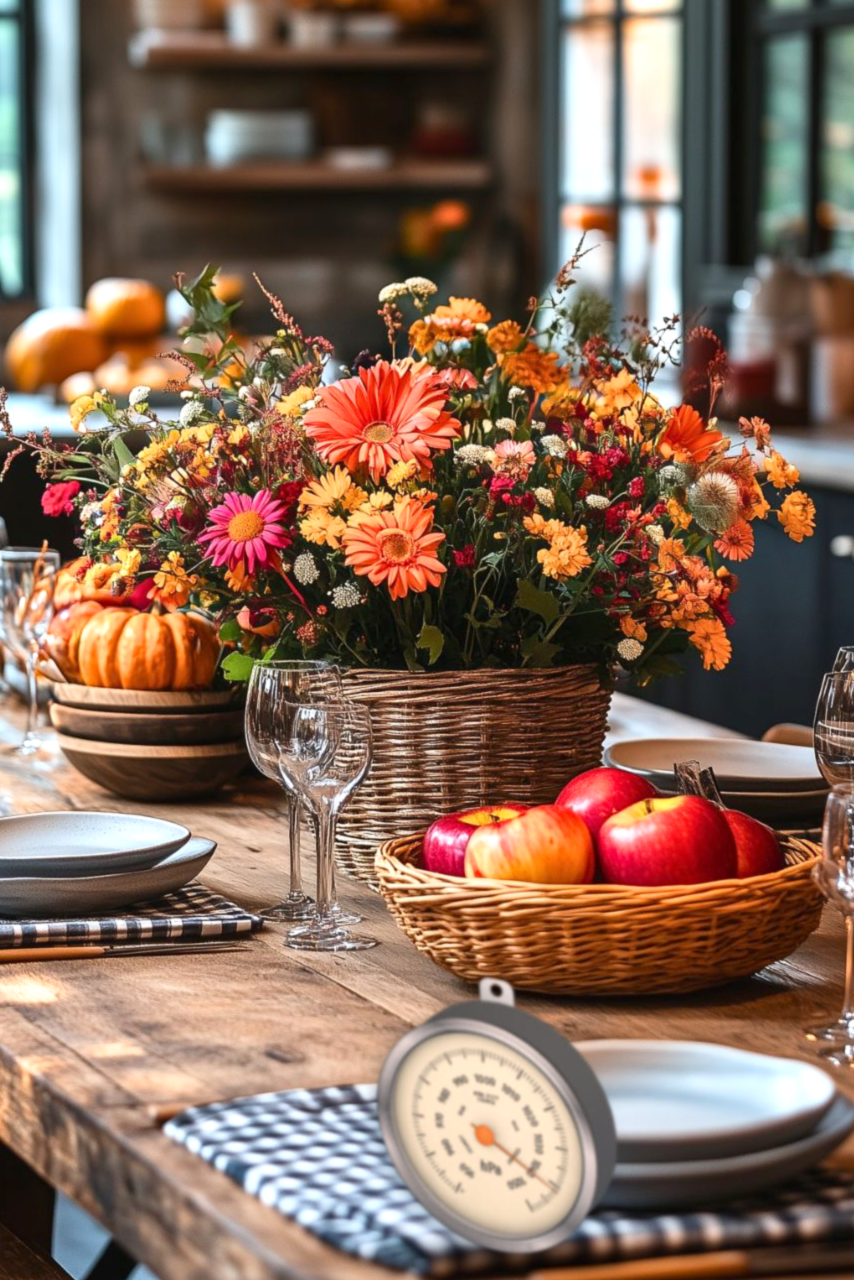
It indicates 1040 hPa
